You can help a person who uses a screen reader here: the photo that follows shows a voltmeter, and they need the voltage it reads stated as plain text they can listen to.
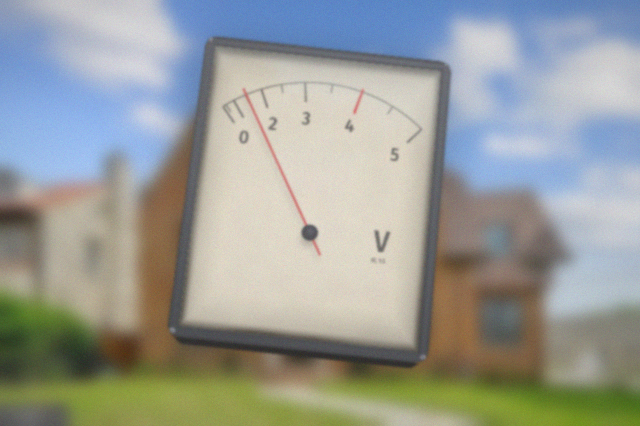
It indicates 1.5 V
